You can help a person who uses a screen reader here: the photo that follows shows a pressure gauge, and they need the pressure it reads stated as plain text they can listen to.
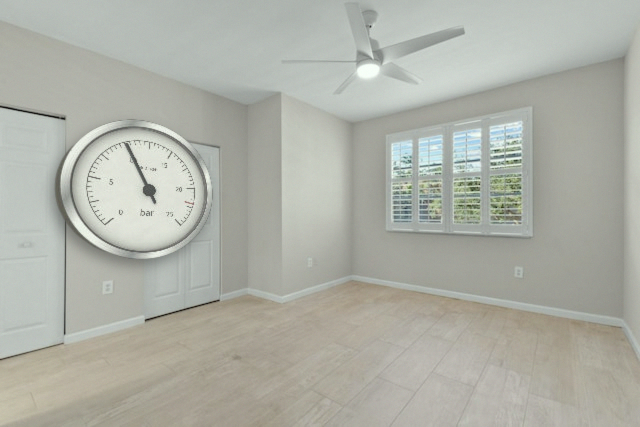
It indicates 10 bar
